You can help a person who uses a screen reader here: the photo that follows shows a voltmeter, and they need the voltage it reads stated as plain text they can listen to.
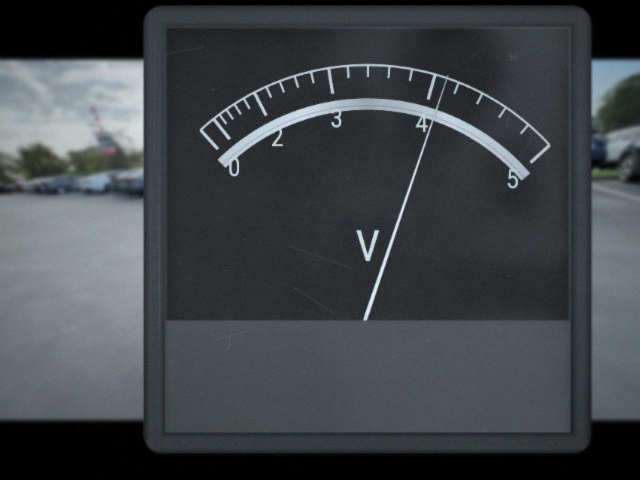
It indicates 4.1 V
